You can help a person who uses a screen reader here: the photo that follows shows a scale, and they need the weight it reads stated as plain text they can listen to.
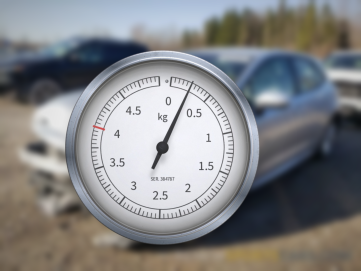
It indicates 0.25 kg
